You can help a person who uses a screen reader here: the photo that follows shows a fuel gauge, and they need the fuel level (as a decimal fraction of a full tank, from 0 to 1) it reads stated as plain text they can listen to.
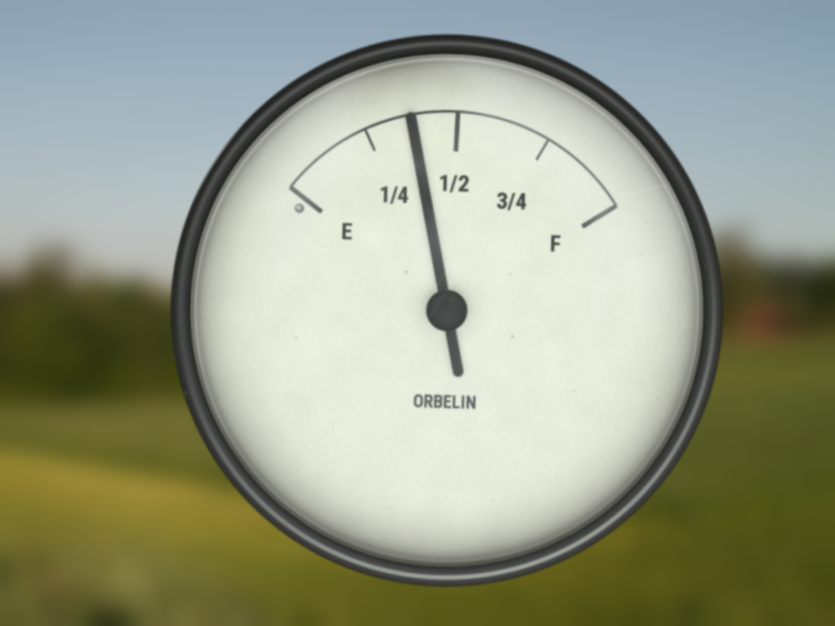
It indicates 0.375
